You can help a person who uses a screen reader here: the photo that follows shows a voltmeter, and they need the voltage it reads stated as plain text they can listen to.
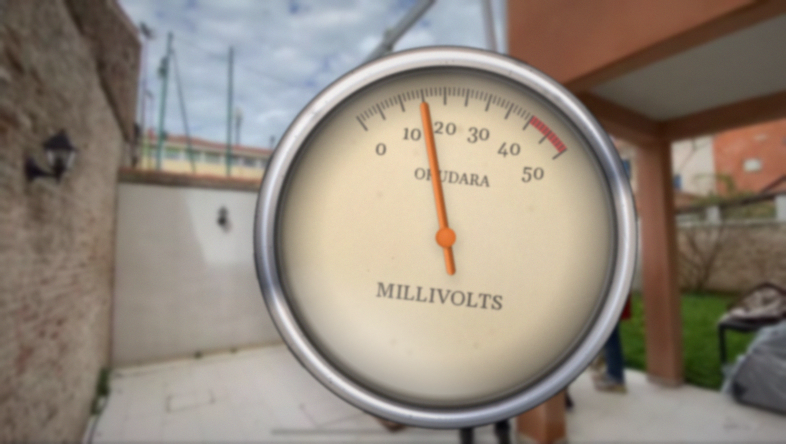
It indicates 15 mV
